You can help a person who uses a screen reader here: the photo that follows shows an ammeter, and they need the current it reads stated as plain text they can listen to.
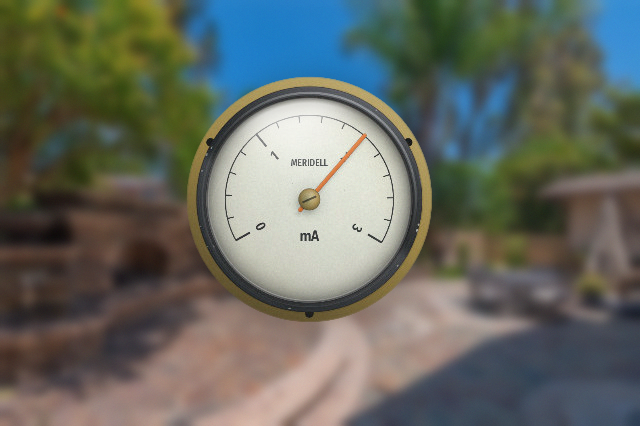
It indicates 2 mA
